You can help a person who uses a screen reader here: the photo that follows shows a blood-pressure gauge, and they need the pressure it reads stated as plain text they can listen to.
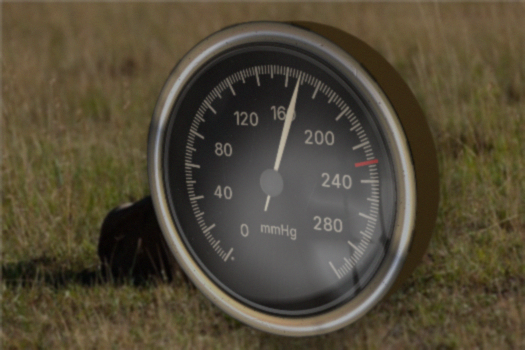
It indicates 170 mmHg
